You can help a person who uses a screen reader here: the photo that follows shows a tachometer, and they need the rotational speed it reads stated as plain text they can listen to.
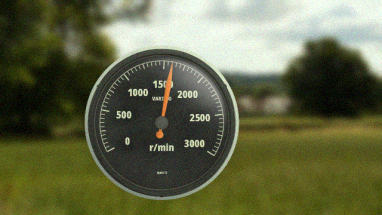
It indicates 1600 rpm
